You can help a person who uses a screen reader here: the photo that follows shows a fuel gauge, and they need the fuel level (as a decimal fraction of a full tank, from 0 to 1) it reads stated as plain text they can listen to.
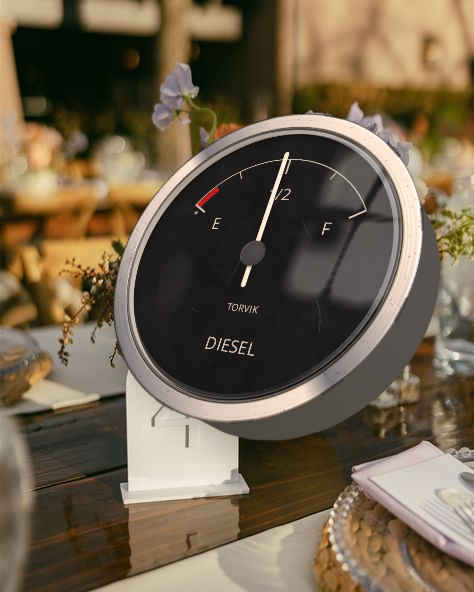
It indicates 0.5
